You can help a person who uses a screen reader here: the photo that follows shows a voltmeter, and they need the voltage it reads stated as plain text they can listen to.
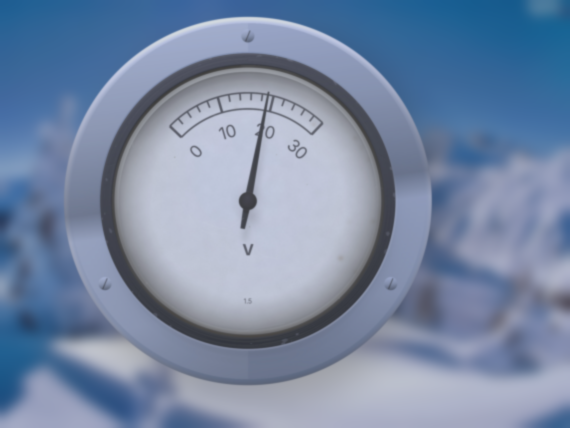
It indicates 19 V
